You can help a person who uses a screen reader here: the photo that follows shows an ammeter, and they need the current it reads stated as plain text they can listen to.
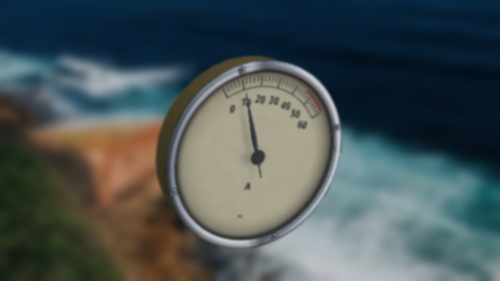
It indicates 10 A
